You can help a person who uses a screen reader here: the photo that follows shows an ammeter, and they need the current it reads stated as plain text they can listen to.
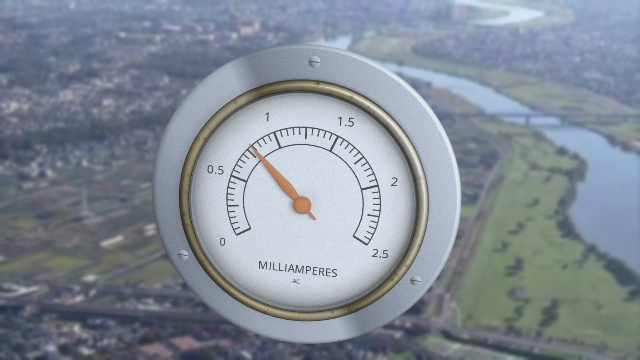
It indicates 0.8 mA
